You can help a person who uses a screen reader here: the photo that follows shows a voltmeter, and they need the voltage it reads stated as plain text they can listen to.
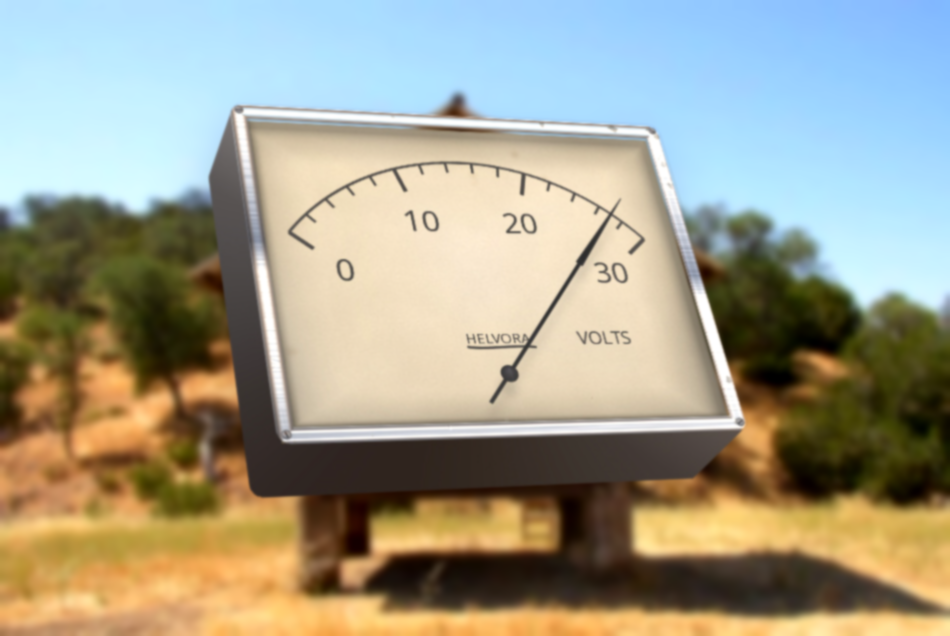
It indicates 27 V
